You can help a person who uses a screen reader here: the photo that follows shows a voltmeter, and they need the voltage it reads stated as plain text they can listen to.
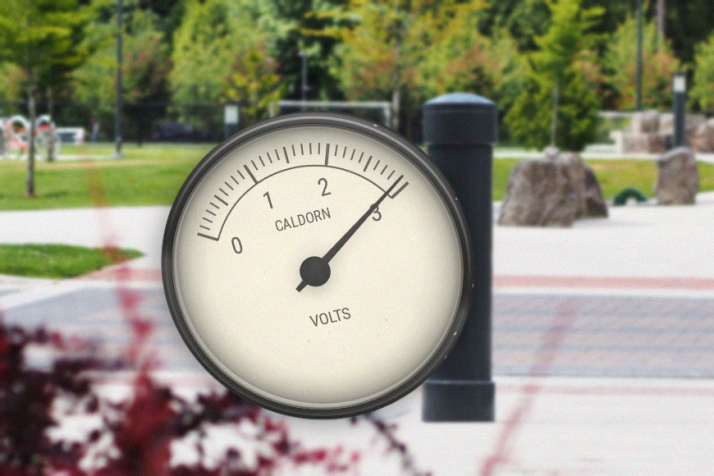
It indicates 2.9 V
